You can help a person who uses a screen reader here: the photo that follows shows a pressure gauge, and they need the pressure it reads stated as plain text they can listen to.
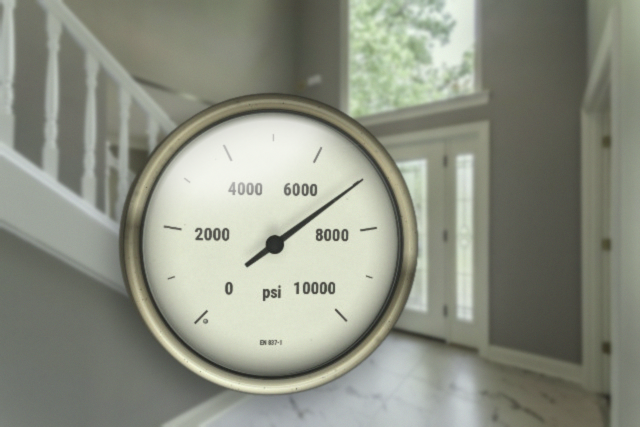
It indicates 7000 psi
